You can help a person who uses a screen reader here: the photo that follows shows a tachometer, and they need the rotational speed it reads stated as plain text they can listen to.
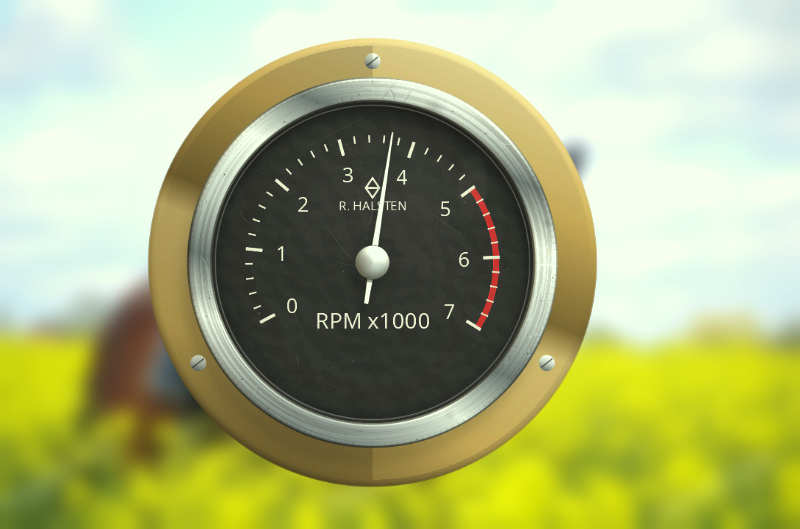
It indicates 3700 rpm
